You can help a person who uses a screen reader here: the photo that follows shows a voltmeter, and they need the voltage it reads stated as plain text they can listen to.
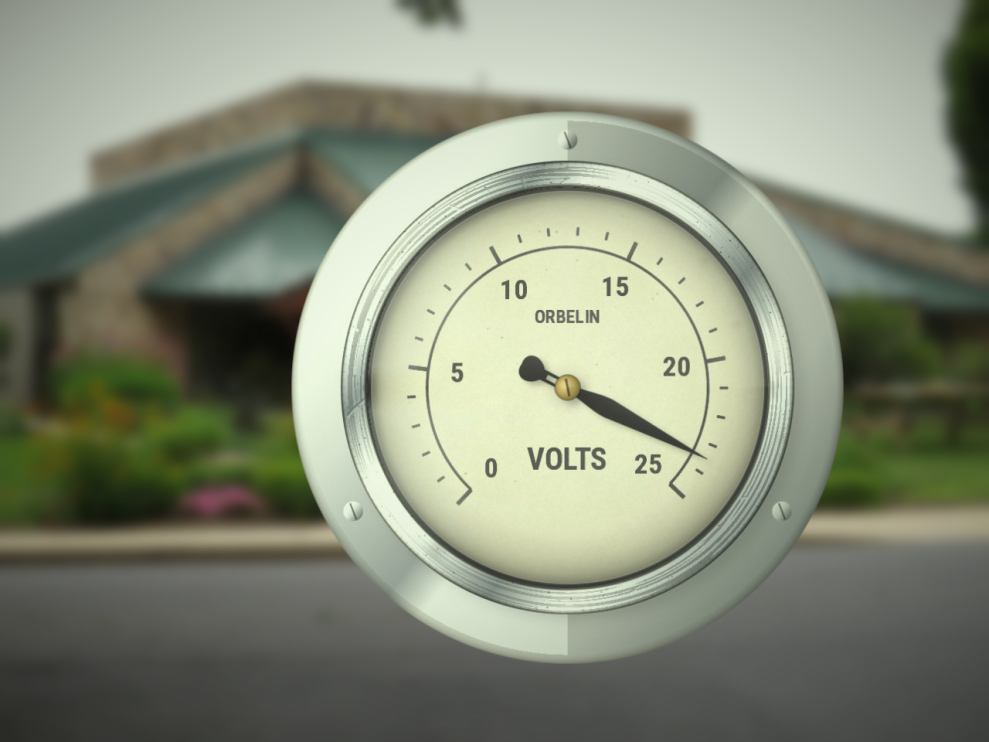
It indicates 23.5 V
